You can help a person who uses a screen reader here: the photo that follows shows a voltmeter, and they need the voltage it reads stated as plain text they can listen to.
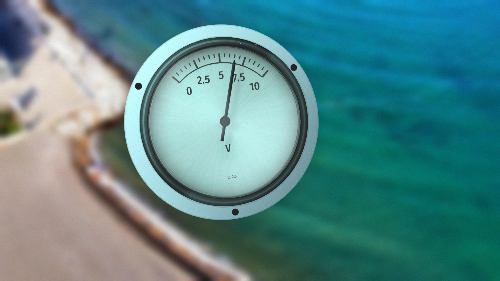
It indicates 6.5 V
